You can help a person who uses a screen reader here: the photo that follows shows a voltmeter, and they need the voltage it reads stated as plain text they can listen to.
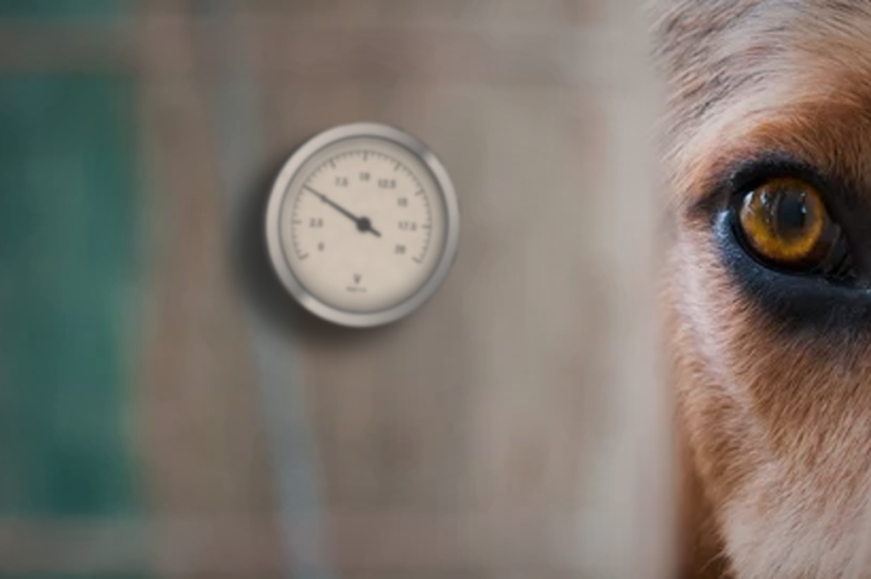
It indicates 5 V
